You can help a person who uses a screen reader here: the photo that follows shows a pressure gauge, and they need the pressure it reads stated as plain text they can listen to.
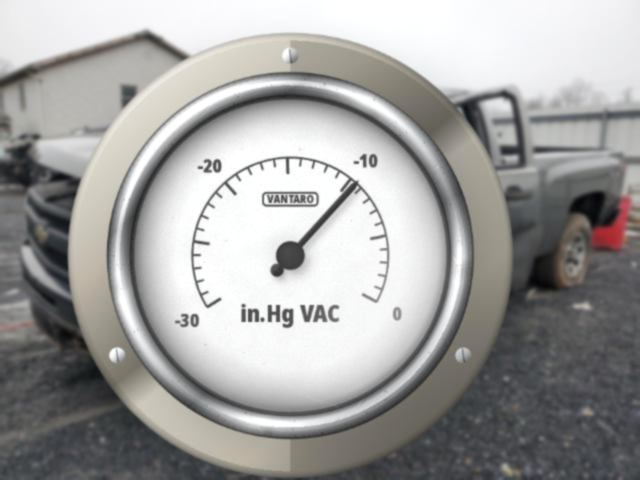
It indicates -9.5 inHg
